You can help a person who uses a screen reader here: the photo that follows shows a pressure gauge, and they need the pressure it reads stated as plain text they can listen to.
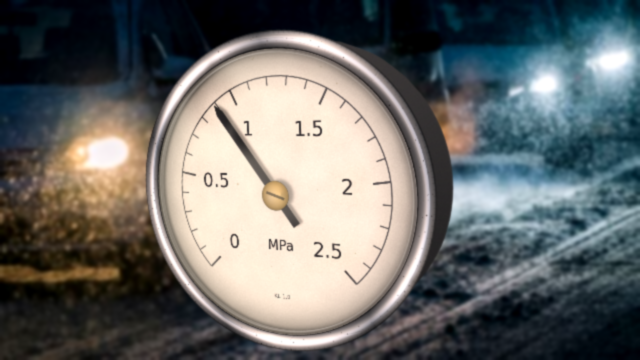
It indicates 0.9 MPa
